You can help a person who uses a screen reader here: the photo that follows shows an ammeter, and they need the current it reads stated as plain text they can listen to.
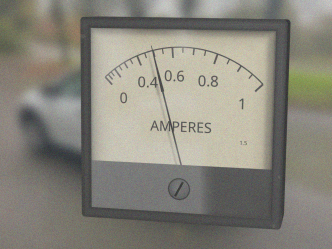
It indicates 0.5 A
